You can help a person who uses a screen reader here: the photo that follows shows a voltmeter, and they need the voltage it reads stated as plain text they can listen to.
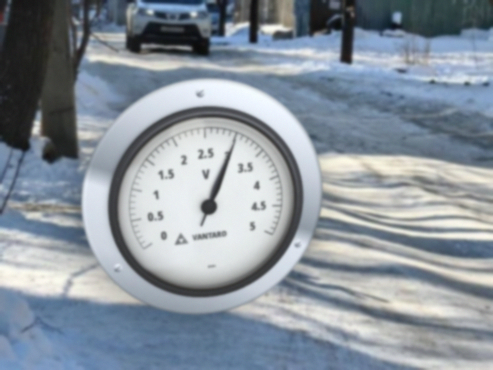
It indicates 3 V
